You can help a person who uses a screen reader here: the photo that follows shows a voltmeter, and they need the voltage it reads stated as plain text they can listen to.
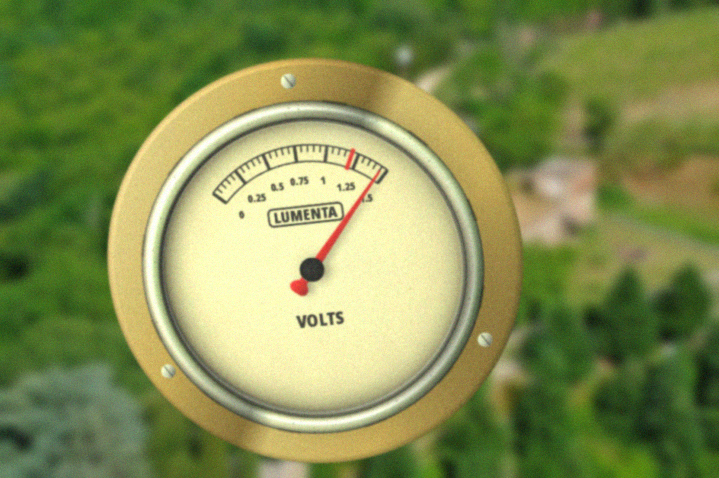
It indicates 1.45 V
